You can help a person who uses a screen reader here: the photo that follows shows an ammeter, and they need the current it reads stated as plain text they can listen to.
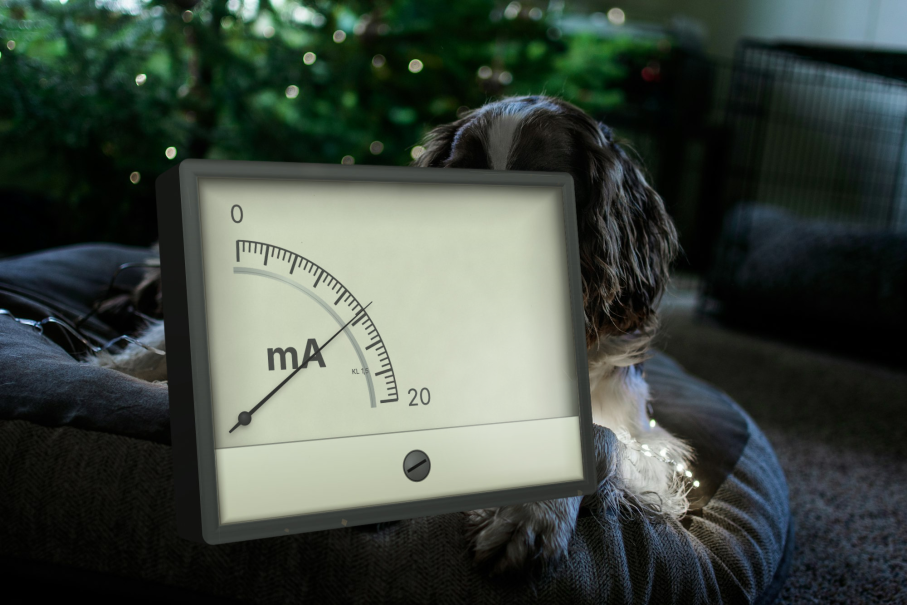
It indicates 12 mA
